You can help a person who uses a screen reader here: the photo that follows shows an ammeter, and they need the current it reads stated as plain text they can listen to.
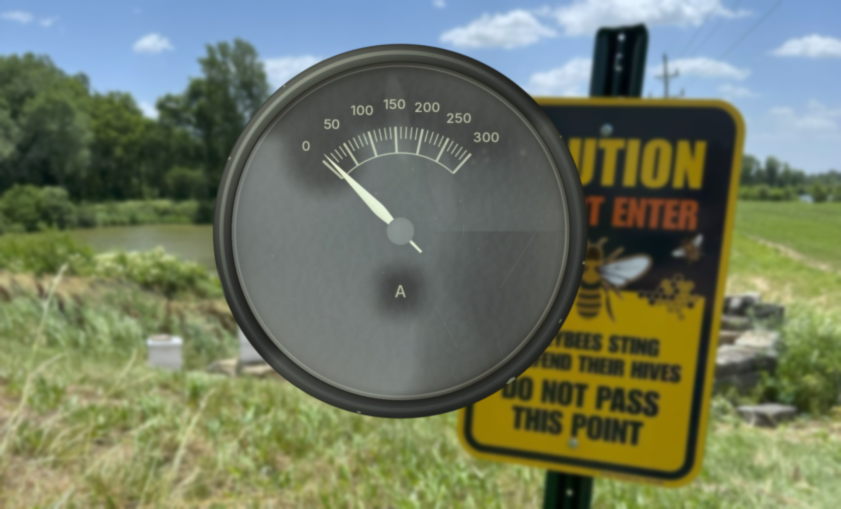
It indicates 10 A
